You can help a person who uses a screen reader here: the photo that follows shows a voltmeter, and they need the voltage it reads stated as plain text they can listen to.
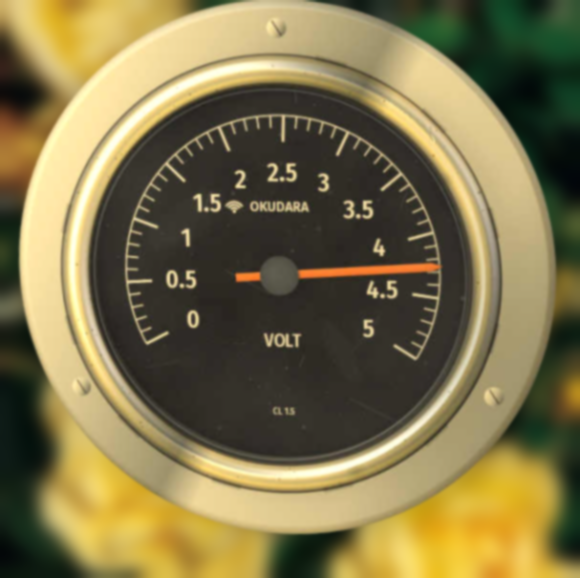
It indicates 4.25 V
